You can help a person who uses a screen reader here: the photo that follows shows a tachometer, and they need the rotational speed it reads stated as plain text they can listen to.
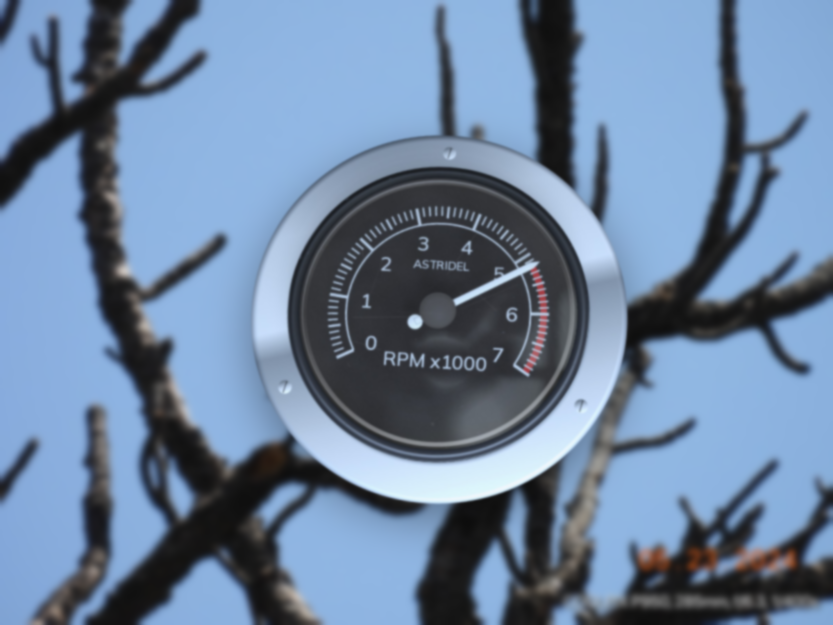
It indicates 5200 rpm
